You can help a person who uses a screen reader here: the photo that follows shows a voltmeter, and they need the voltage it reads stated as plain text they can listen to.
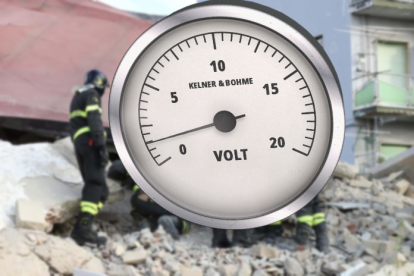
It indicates 1.5 V
